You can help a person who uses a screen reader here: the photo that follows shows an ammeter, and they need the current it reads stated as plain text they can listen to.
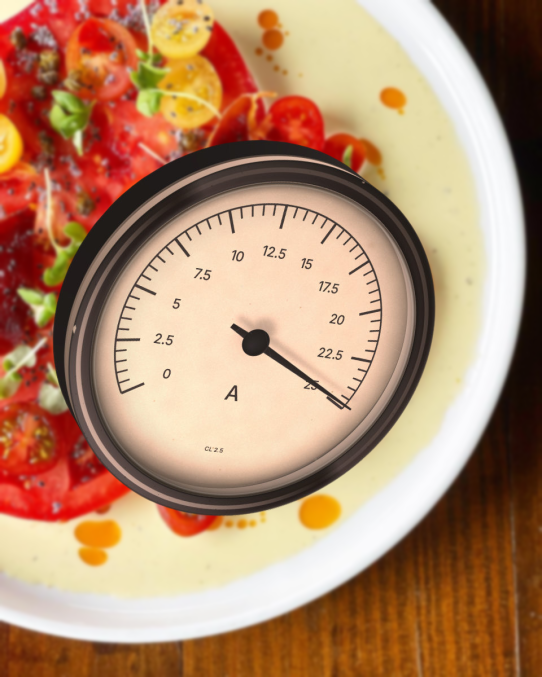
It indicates 24.75 A
